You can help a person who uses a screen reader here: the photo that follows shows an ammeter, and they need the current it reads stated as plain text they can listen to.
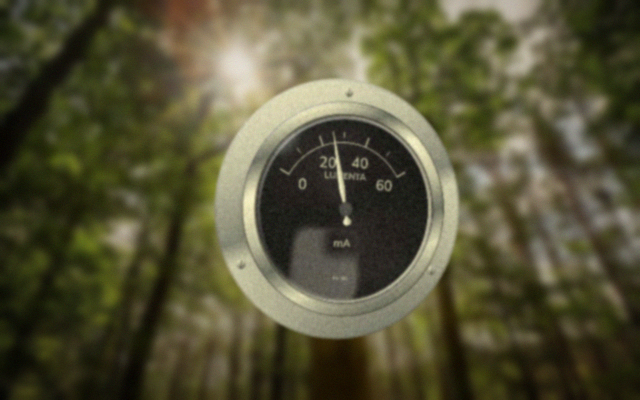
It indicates 25 mA
